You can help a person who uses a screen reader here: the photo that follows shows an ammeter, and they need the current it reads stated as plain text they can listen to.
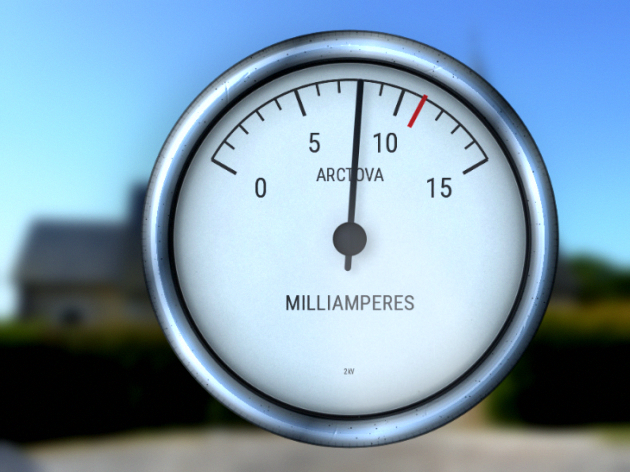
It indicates 8 mA
